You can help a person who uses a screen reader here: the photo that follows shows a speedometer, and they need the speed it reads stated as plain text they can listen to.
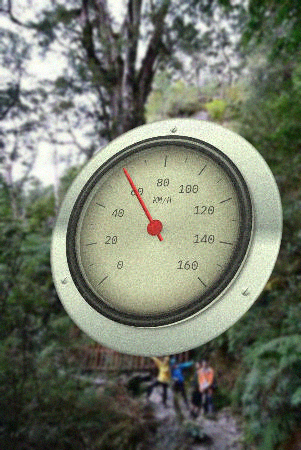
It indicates 60 km/h
